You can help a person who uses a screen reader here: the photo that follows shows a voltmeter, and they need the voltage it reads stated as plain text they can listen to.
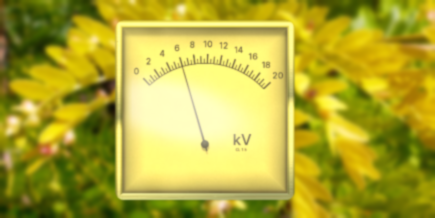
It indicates 6 kV
